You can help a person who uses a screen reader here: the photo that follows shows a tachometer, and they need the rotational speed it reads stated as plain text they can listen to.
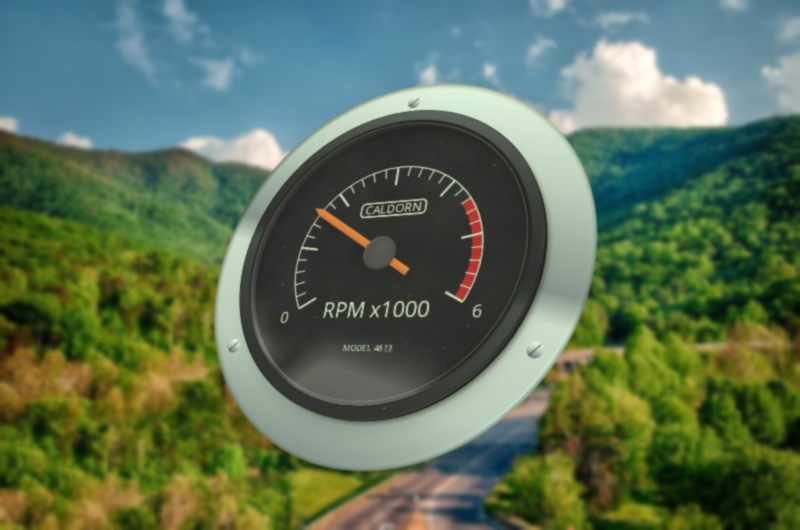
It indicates 1600 rpm
